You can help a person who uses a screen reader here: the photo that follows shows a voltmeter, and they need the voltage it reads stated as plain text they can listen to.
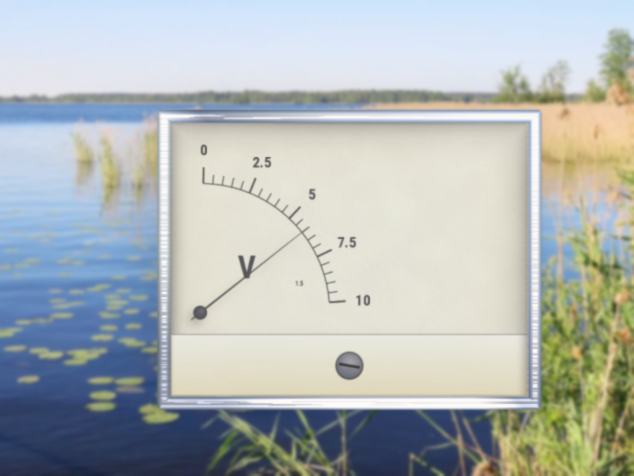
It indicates 6 V
